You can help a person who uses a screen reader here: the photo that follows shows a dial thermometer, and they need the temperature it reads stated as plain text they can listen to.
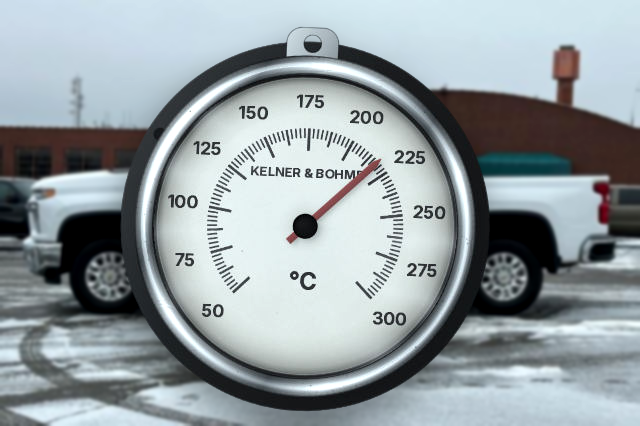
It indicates 217.5 °C
